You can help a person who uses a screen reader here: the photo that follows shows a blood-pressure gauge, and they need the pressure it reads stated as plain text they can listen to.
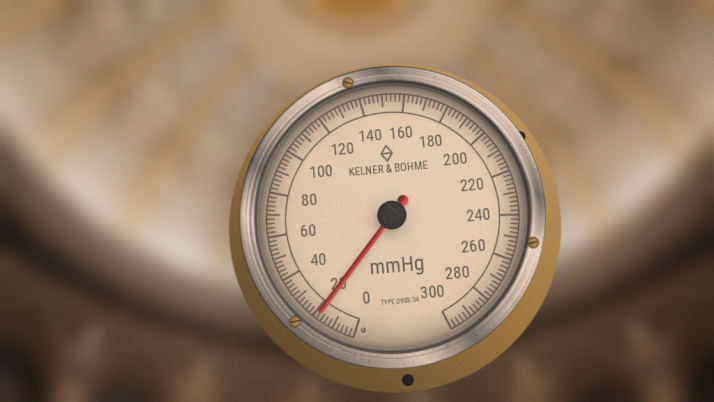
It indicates 18 mmHg
